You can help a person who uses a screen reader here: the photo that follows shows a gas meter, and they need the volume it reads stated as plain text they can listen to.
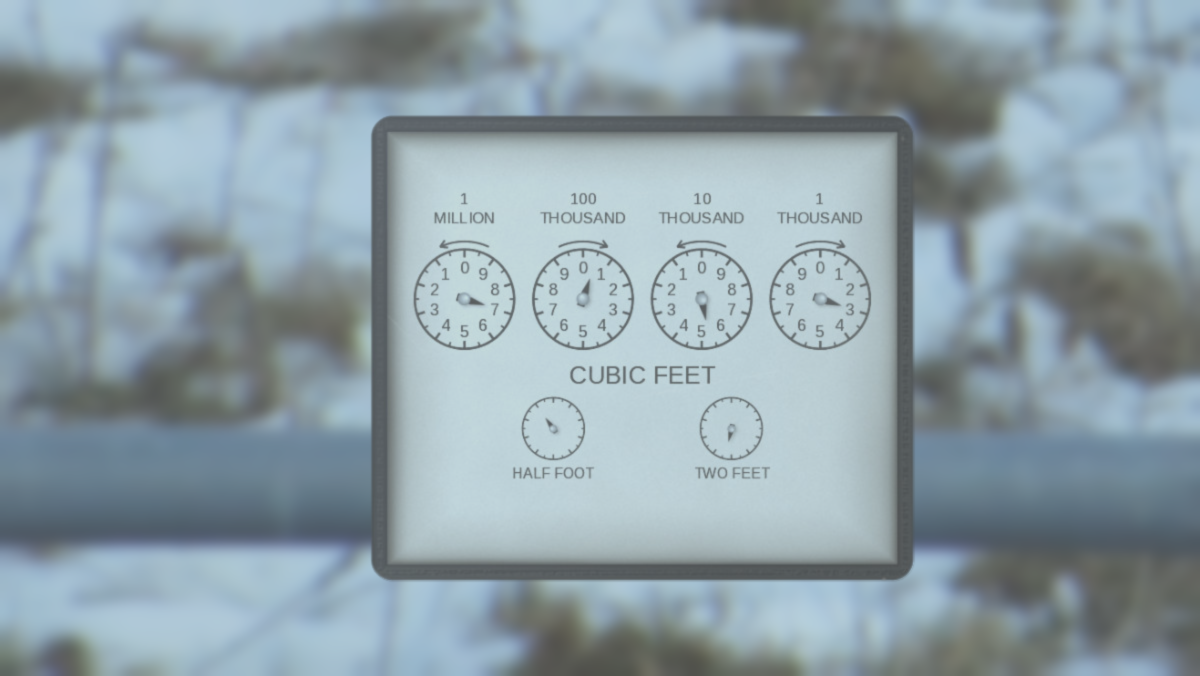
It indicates 705300 ft³
